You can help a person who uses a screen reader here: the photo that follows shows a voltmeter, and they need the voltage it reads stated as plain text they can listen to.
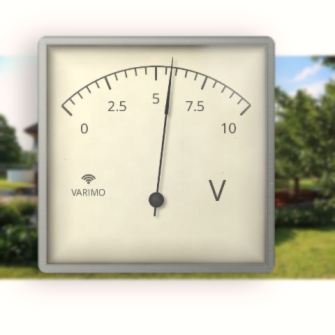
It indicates 5.75 V
